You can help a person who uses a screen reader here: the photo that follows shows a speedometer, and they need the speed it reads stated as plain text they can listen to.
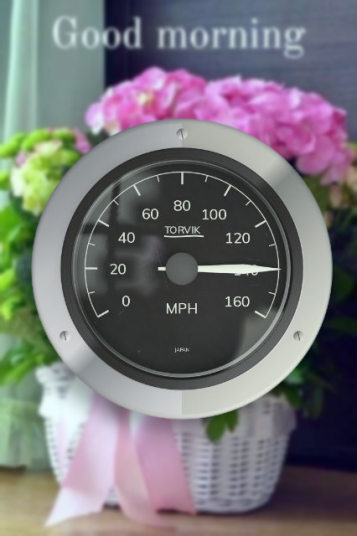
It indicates 140 mph
